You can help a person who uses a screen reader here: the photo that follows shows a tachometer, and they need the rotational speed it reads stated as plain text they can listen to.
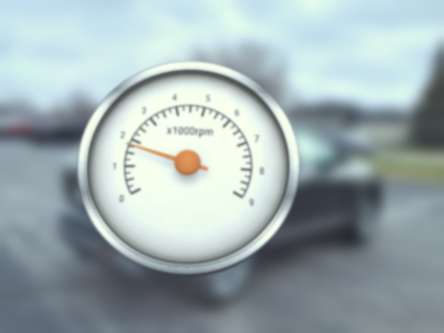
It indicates 1750 rpm
